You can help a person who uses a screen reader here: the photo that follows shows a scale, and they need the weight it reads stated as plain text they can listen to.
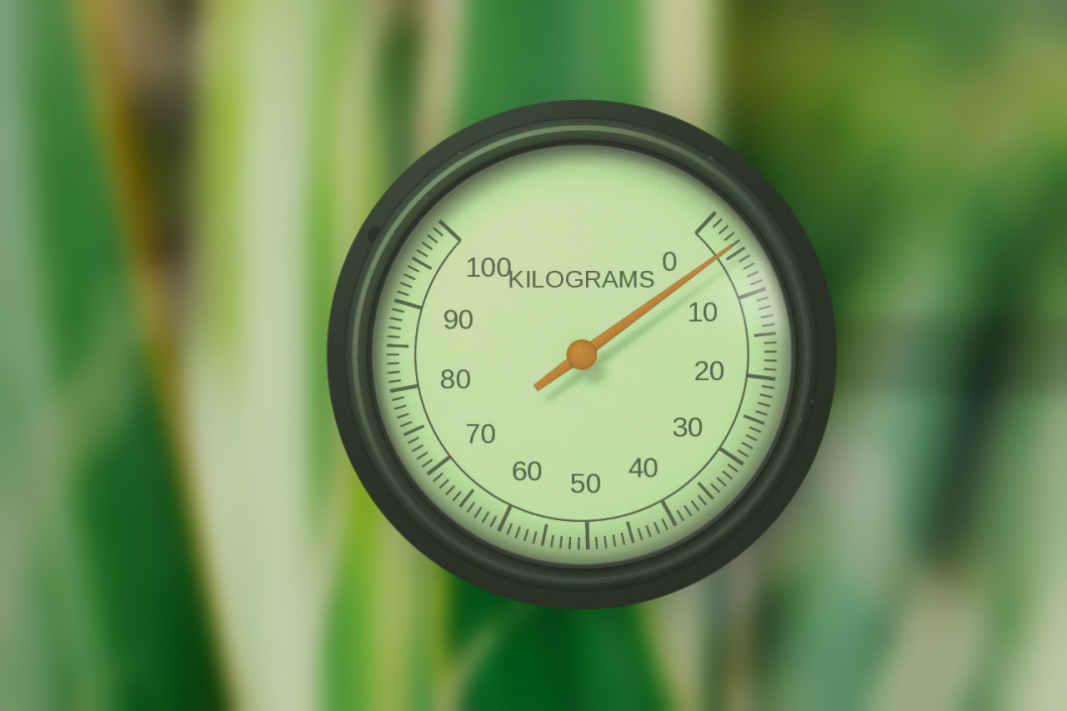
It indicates 4 kg
